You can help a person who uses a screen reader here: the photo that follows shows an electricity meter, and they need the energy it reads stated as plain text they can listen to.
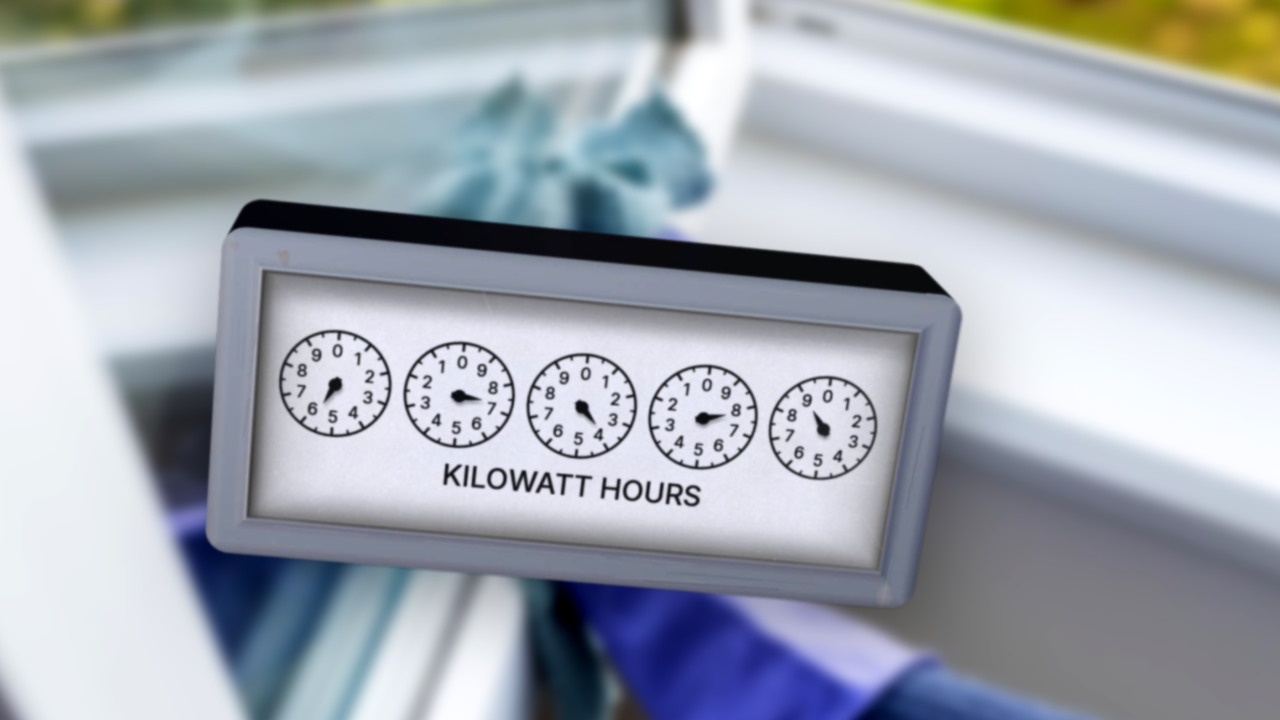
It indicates 57379 kWh
